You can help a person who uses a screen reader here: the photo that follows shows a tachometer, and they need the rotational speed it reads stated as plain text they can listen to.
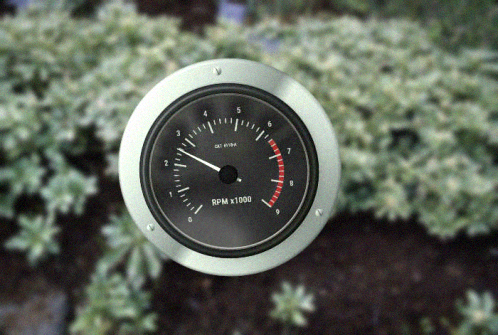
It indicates 2600 rpm
